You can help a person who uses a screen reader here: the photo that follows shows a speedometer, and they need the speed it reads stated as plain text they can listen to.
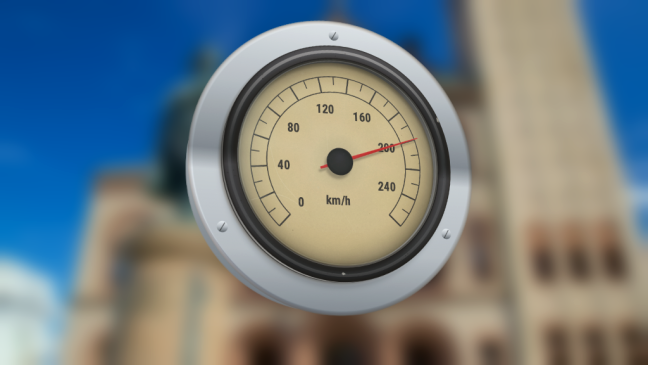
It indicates 200 km/h
